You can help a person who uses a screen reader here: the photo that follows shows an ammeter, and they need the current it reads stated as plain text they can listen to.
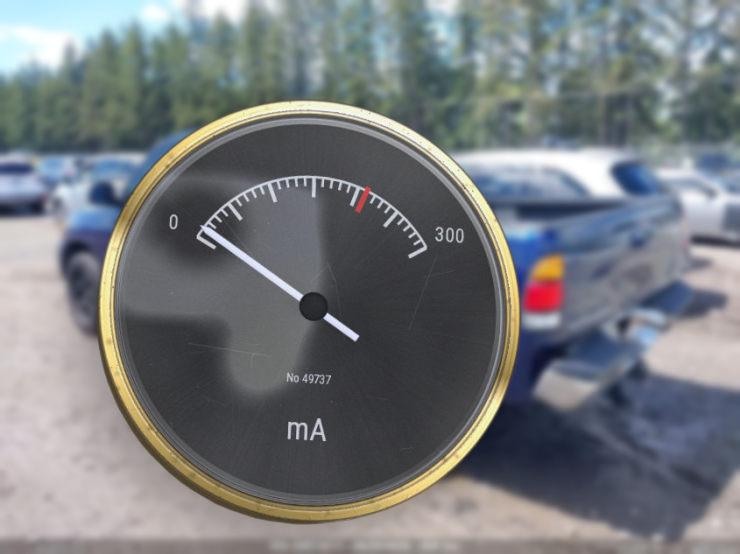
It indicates 10 mA
